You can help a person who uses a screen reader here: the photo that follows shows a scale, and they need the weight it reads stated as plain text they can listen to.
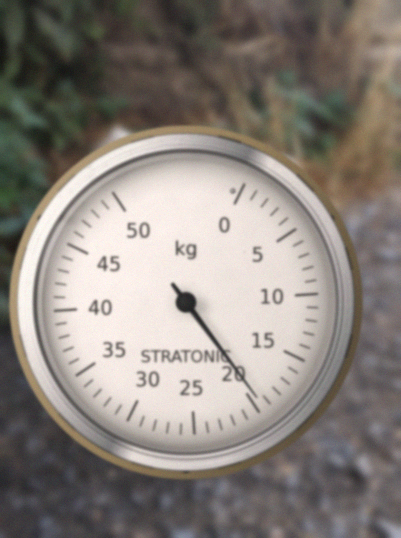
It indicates 19.5 kg
